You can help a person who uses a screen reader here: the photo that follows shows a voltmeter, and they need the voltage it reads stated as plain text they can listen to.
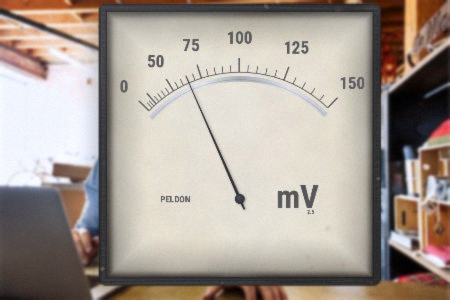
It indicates 65 mV
